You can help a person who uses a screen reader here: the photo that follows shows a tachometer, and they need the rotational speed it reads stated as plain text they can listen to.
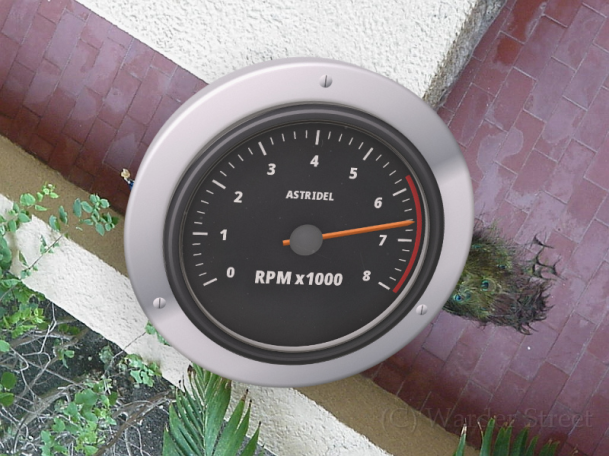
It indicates 6600 rpm
